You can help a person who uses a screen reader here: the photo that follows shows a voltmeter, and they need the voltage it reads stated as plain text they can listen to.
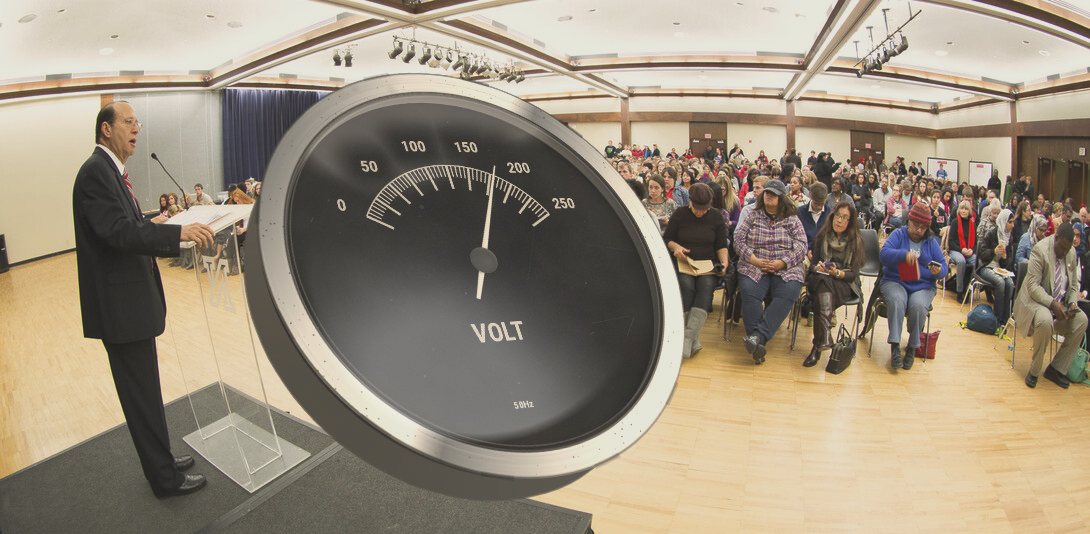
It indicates 175 V
